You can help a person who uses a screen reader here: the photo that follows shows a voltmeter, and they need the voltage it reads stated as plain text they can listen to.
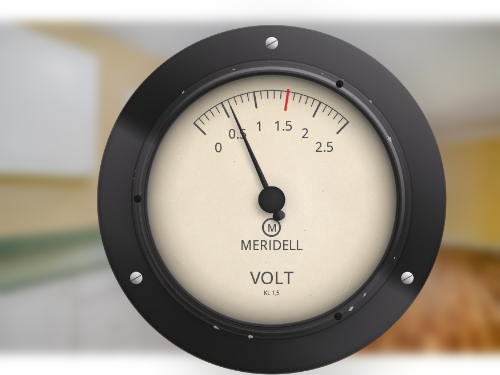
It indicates 0.6 V
